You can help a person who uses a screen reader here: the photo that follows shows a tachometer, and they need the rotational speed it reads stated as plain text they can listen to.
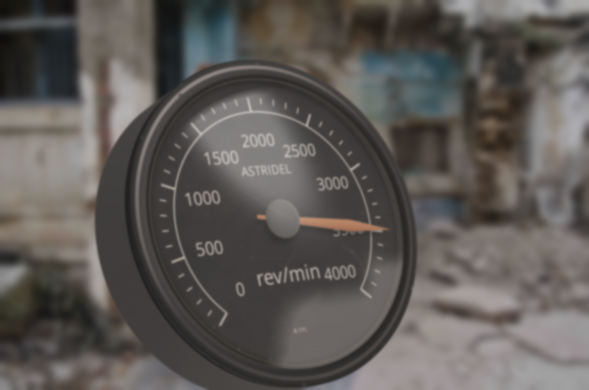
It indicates 3500 rpm
